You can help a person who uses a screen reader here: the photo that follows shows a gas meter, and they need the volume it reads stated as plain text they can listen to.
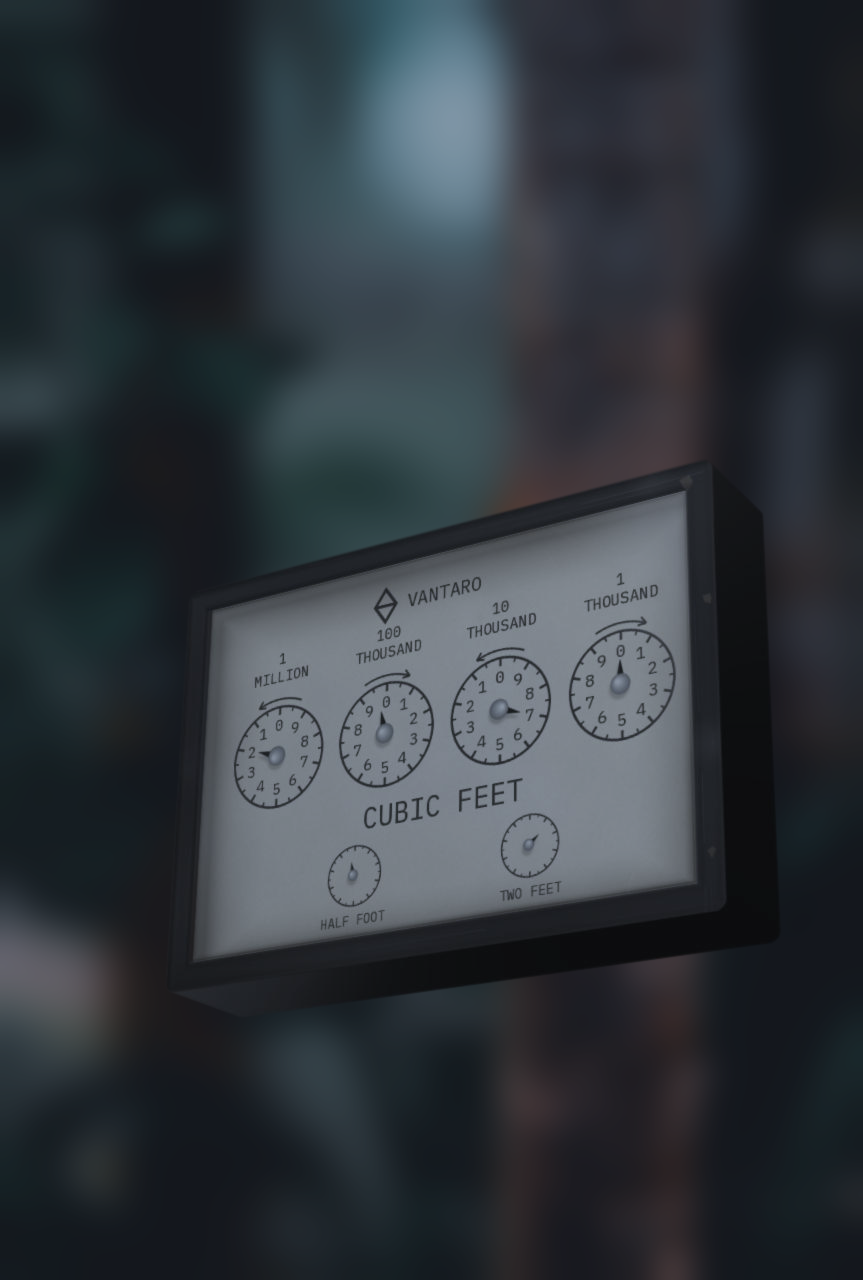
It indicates 197000 ft³
